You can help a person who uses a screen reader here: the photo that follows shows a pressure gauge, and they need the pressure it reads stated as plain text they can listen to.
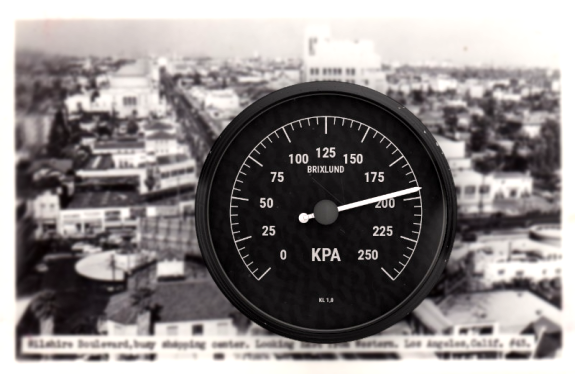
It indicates 195 kPa
